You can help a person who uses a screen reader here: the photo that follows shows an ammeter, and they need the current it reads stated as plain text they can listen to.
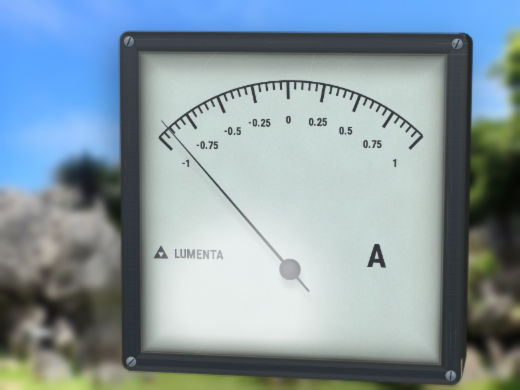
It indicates -0.9 A
